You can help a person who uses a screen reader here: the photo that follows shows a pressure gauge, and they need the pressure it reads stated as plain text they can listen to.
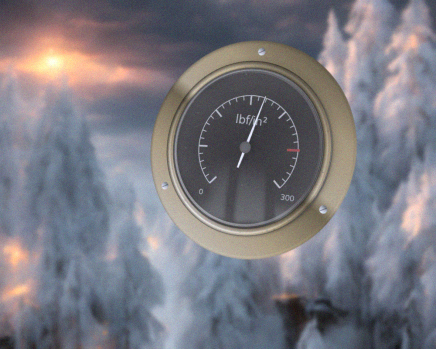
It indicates 170 psi
